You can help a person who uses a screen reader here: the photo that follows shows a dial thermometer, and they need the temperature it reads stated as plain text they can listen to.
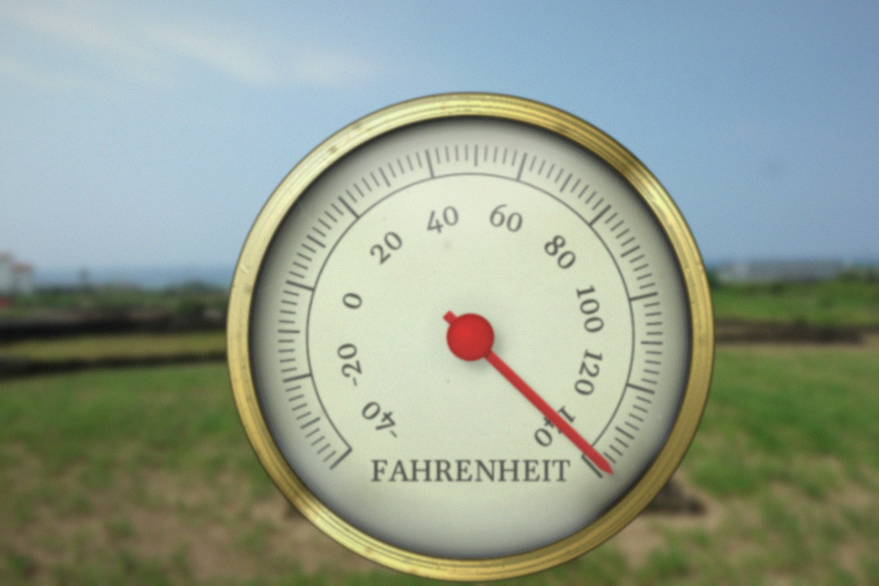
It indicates 138 °F
